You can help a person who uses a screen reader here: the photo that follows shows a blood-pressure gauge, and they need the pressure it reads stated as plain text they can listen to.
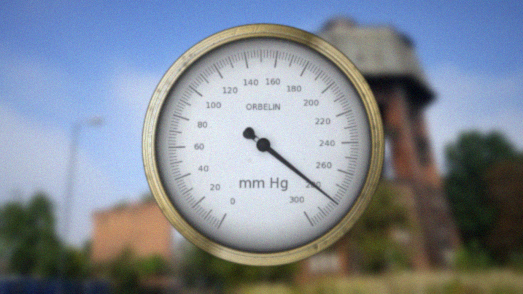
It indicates 280 mmHg
